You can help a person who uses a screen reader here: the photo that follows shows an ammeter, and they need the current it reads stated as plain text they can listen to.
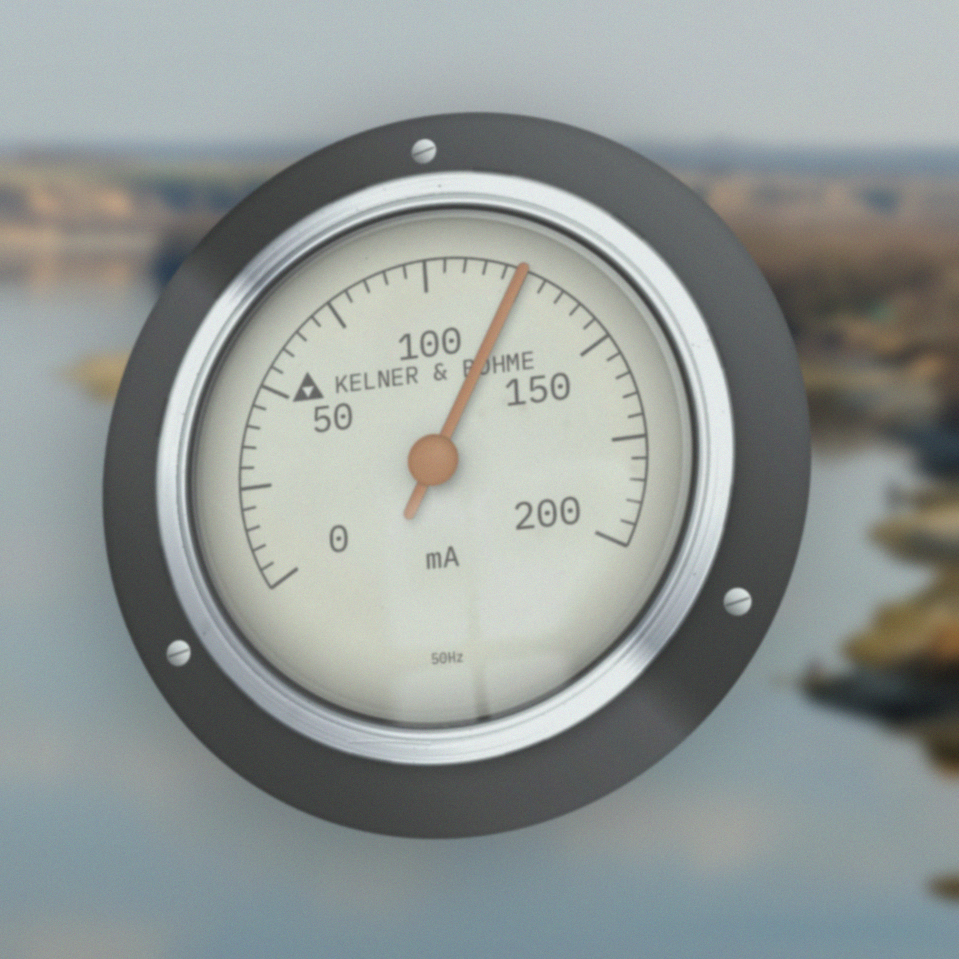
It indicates 125 mA
